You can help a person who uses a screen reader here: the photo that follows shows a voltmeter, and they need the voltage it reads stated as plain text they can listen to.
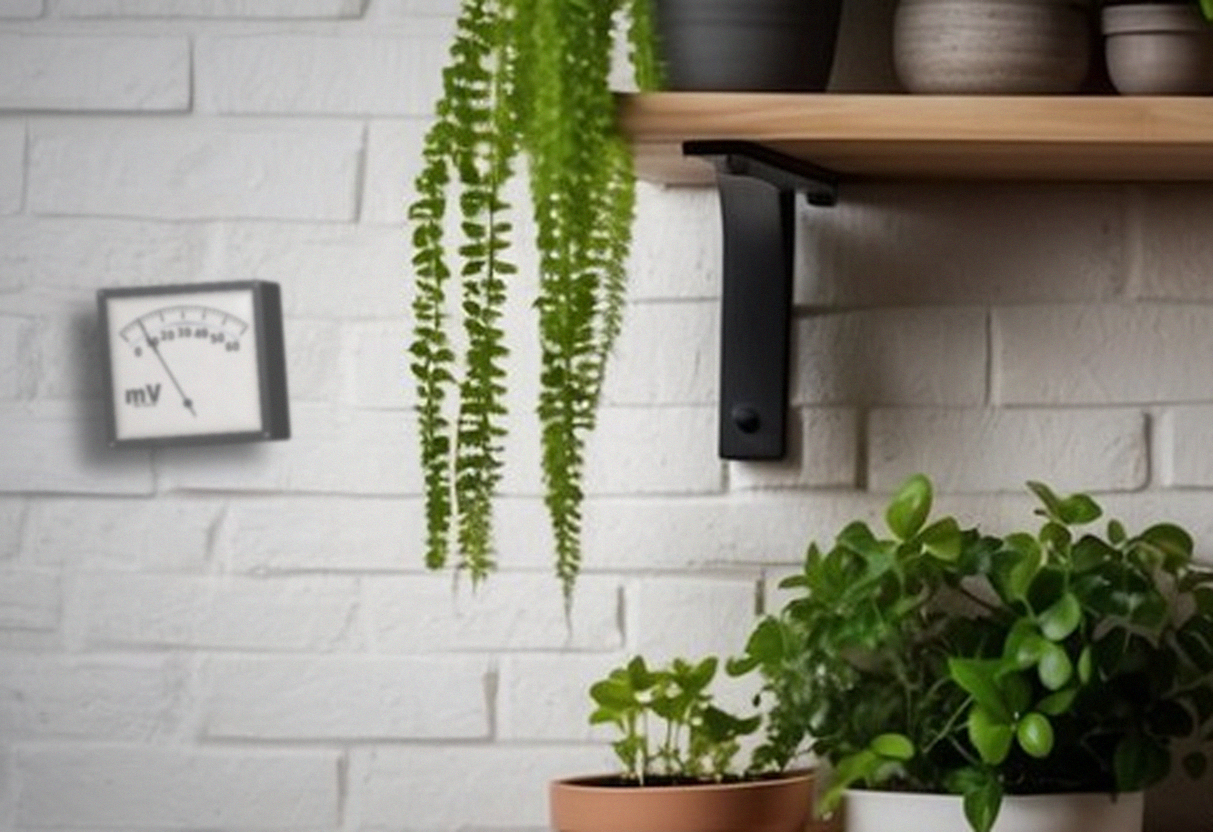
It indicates 10 mV
